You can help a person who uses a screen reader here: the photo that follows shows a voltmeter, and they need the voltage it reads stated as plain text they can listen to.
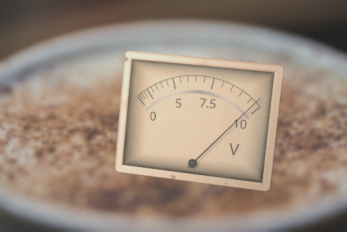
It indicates 9.75 V
